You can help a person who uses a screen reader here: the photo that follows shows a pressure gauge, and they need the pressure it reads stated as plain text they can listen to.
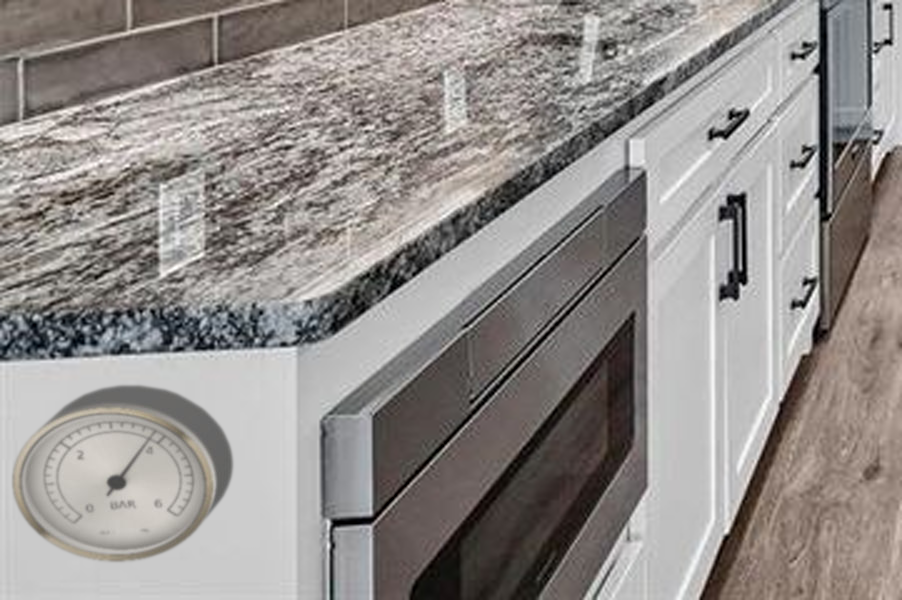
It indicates 3.8 bar
